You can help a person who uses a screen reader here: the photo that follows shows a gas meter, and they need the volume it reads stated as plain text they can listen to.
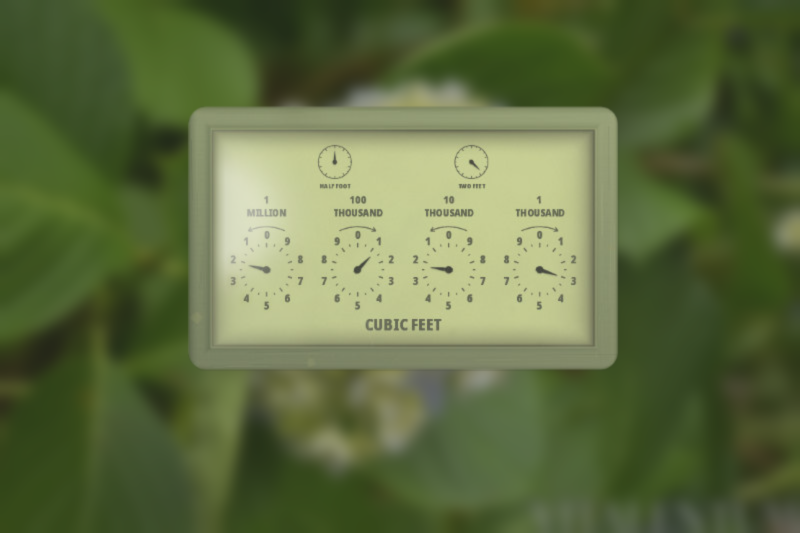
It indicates 212300 ft³
